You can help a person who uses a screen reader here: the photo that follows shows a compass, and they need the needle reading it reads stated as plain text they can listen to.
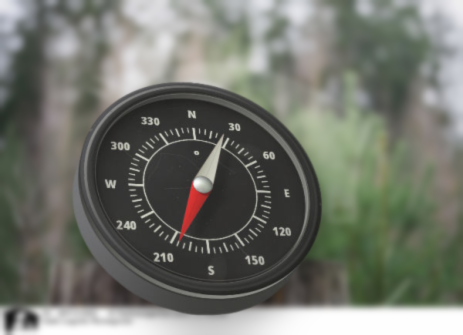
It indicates 205 °
